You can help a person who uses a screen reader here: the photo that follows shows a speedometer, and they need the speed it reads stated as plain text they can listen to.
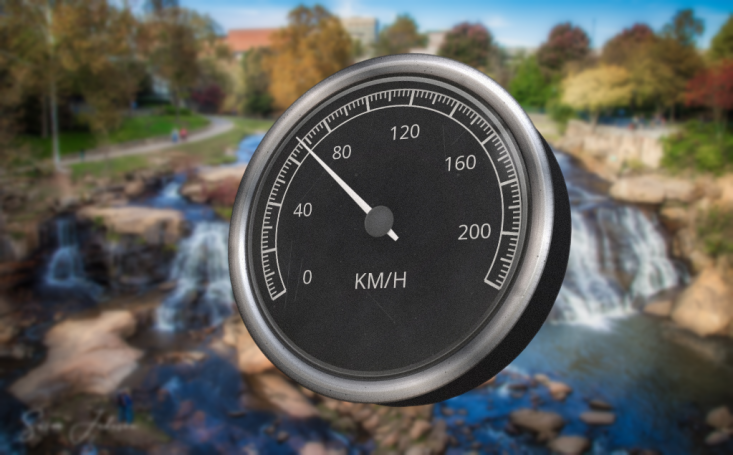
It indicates 68 km/h
